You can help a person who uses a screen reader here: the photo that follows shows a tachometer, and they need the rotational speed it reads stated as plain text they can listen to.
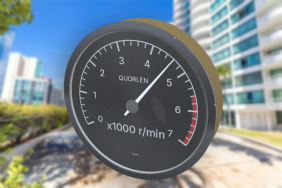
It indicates 4600 rpm
